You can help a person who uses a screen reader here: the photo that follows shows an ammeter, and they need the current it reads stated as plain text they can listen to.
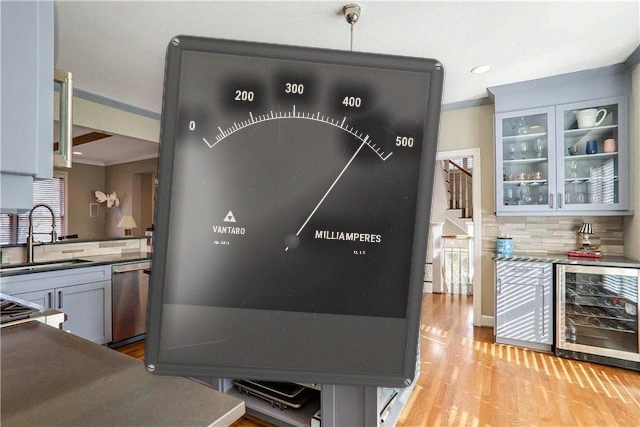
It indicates 450 mA
